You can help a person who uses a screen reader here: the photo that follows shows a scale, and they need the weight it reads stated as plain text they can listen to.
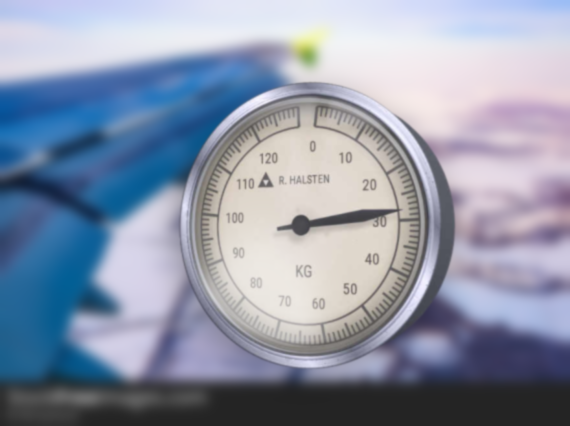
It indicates 28 kg
